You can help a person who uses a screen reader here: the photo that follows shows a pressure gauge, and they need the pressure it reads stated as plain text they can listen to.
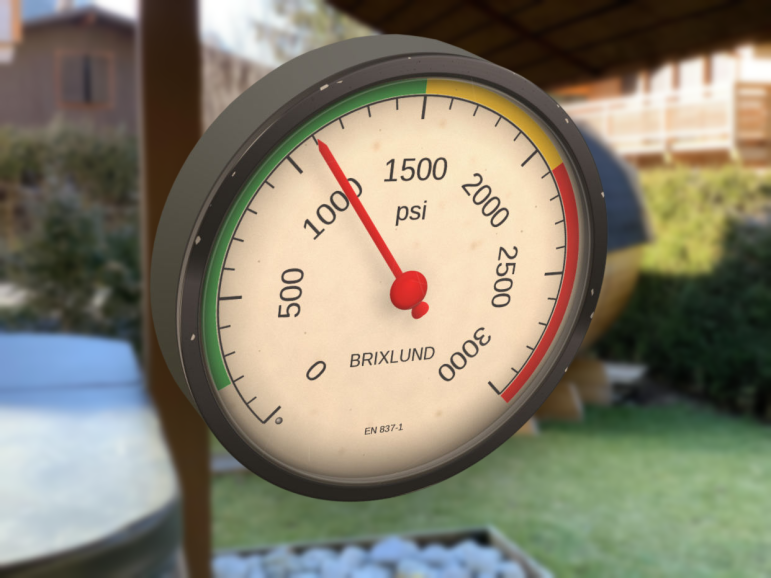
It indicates 1100 psi
